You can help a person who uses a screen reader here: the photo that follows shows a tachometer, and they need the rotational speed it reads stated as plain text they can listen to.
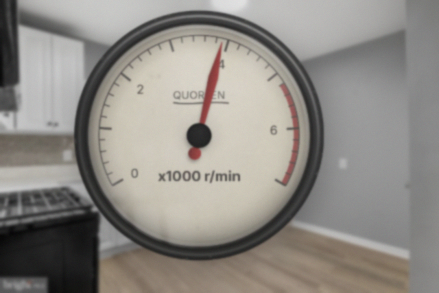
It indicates 3900 rpm
